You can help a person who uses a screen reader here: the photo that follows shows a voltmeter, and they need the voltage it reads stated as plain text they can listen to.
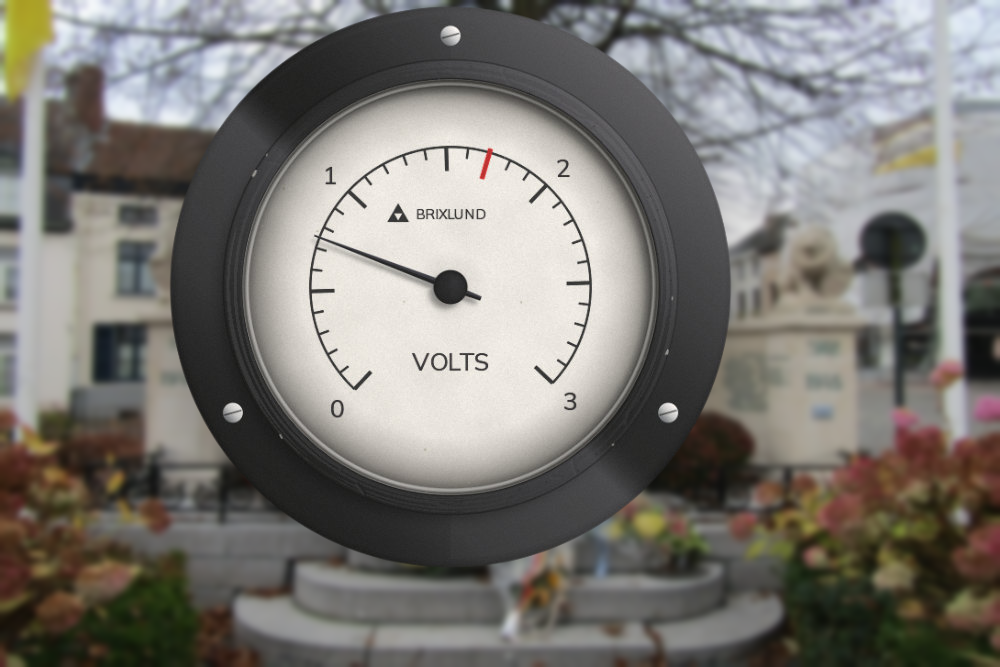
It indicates 0.75 V
